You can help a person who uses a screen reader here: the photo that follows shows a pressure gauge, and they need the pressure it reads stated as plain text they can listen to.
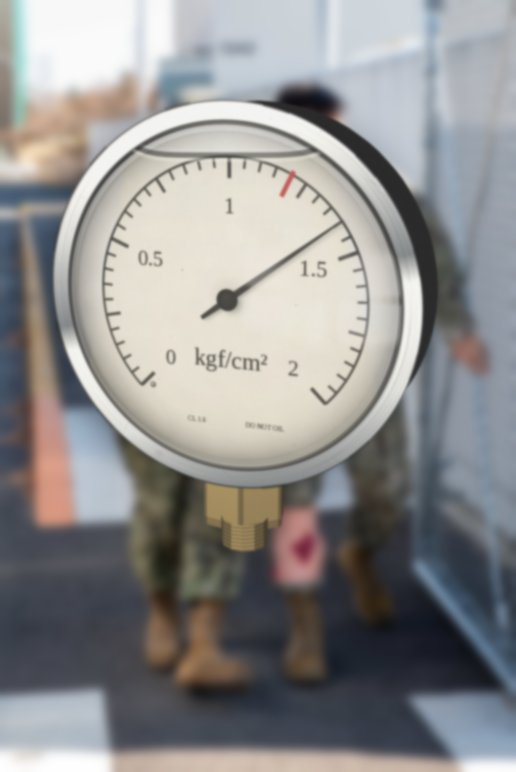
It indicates 1.4 kg/cm²
